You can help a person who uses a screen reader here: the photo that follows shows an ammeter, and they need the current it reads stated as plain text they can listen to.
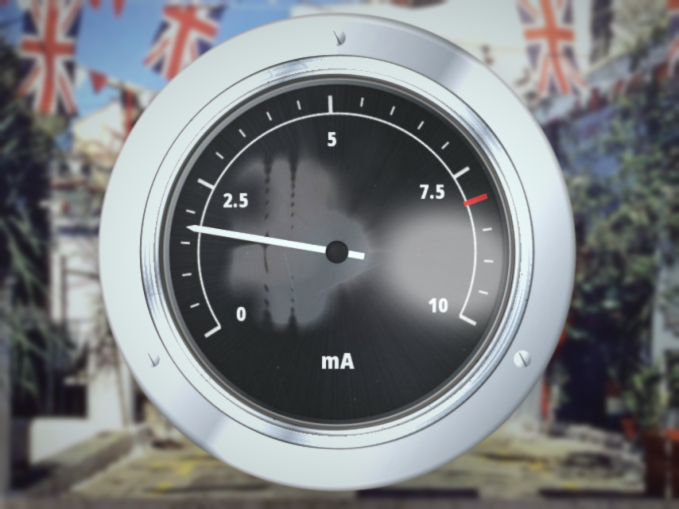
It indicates 1.75 mA
